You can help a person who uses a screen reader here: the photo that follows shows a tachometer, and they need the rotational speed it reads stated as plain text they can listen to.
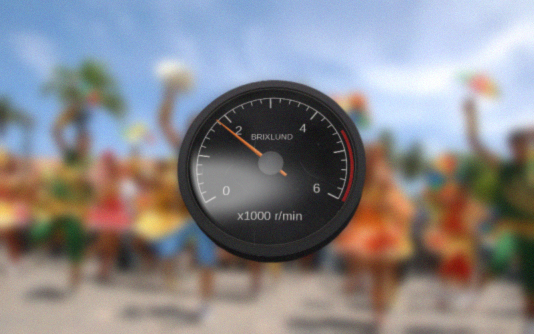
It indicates 1800 rpm
